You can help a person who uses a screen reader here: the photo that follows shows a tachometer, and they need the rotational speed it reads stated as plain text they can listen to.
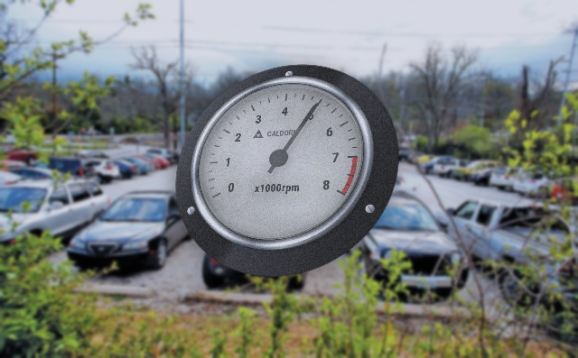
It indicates 5000 rpm
